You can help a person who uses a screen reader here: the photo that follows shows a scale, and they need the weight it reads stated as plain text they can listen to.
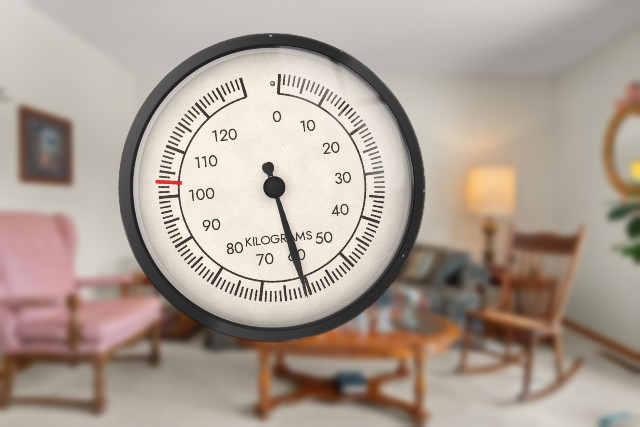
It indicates 61 kg
